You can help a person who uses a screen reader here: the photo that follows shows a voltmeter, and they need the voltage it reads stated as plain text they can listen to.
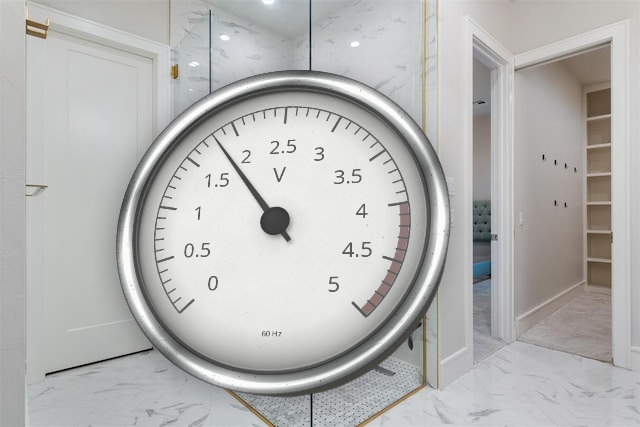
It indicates 1.8 V
